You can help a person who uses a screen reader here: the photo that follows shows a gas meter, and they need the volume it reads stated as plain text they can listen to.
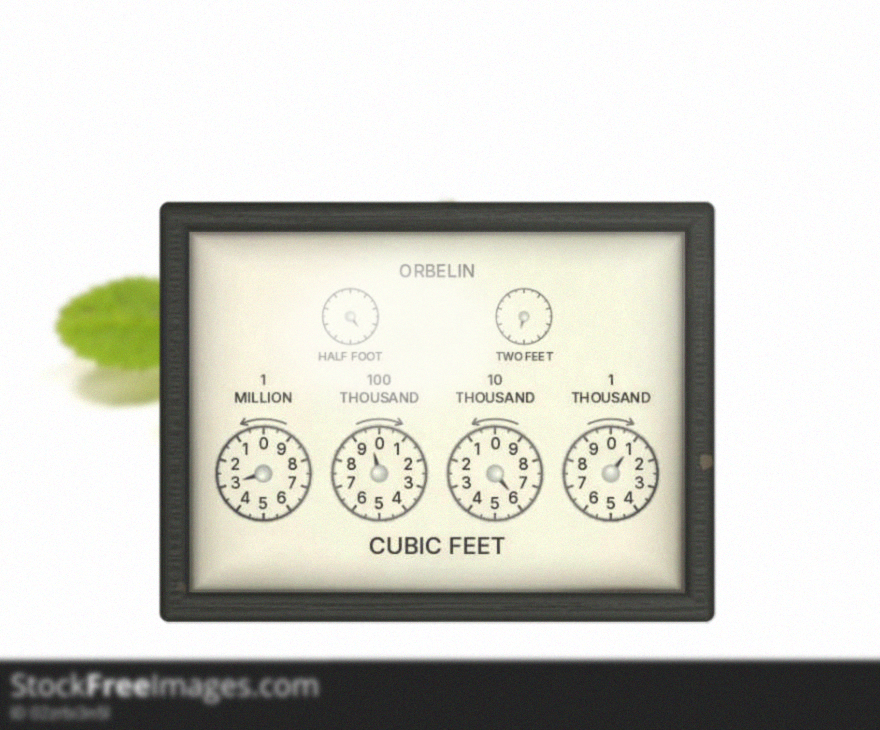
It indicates 296100 ft³
